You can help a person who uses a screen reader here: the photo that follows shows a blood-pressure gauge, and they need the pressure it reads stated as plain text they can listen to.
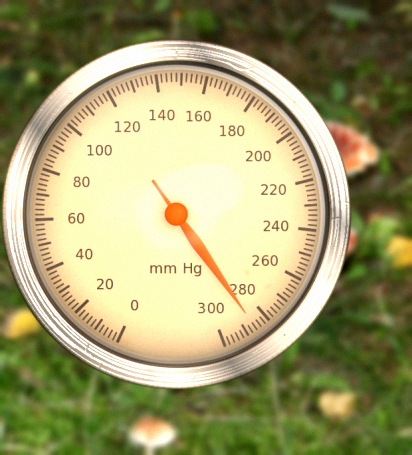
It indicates 286 mmHg
